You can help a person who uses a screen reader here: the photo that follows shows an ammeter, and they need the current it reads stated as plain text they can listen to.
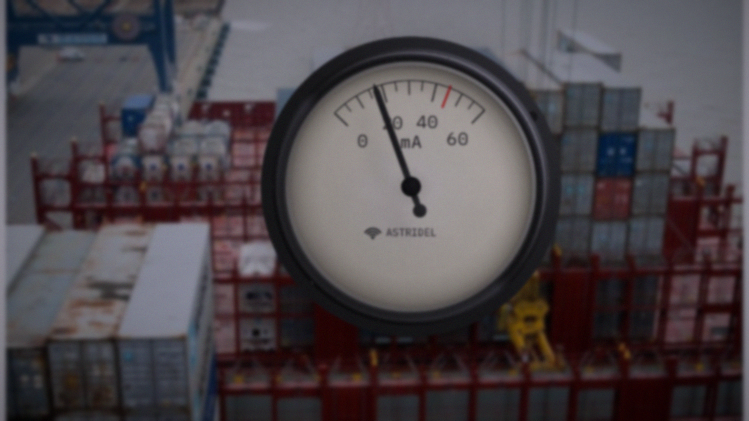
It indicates 17.5 mA
